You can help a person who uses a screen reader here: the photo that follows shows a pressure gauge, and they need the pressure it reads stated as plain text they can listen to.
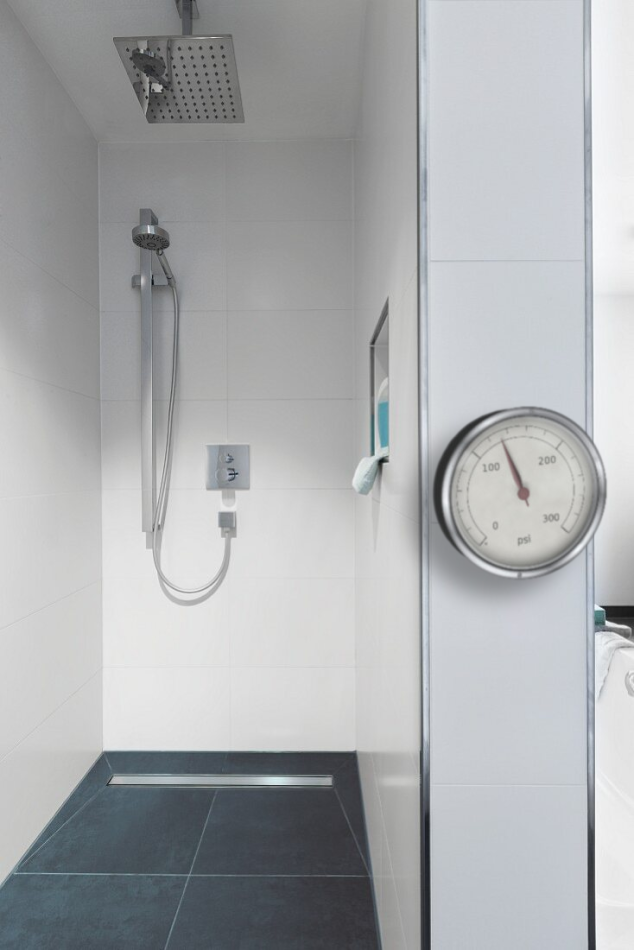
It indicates 130 psi
